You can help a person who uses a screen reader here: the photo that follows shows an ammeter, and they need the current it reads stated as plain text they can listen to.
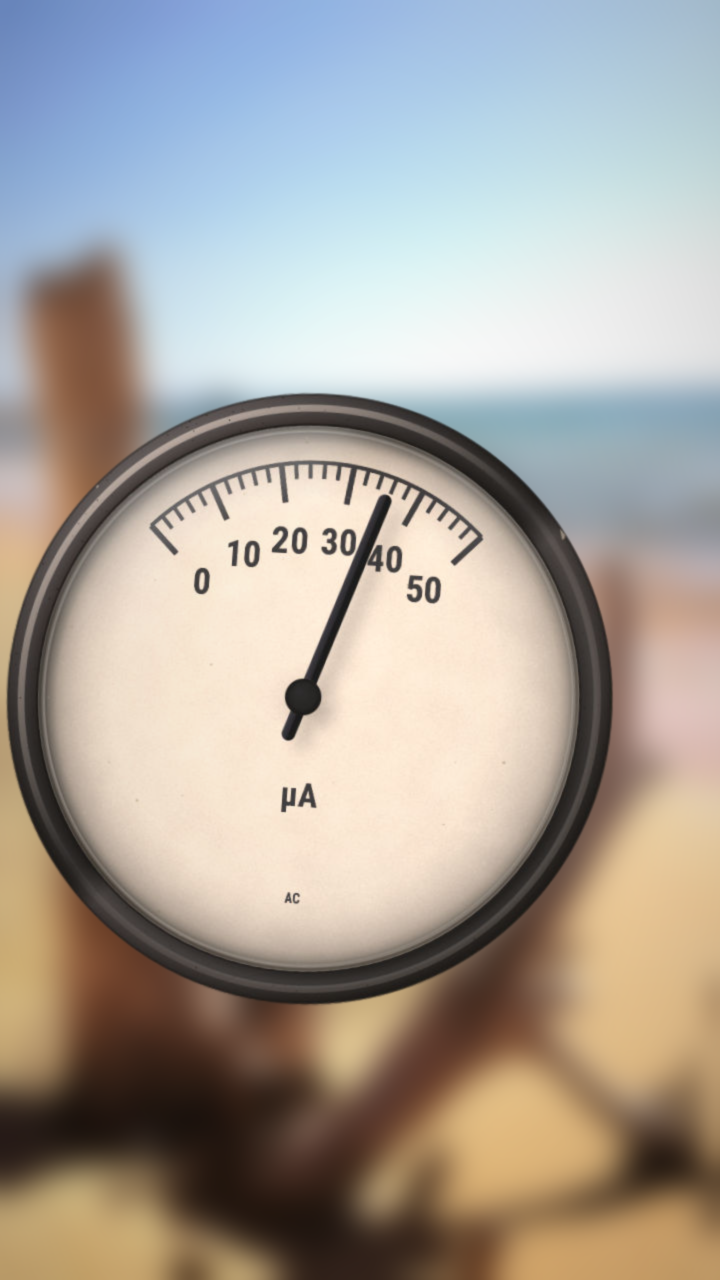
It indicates 36 µA
